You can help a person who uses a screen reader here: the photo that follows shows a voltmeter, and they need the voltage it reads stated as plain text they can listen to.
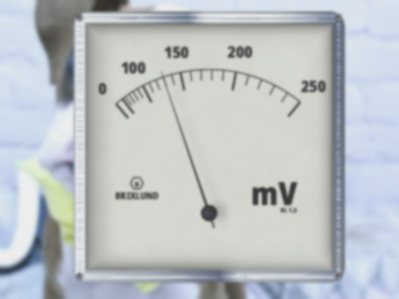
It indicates 130 mV
